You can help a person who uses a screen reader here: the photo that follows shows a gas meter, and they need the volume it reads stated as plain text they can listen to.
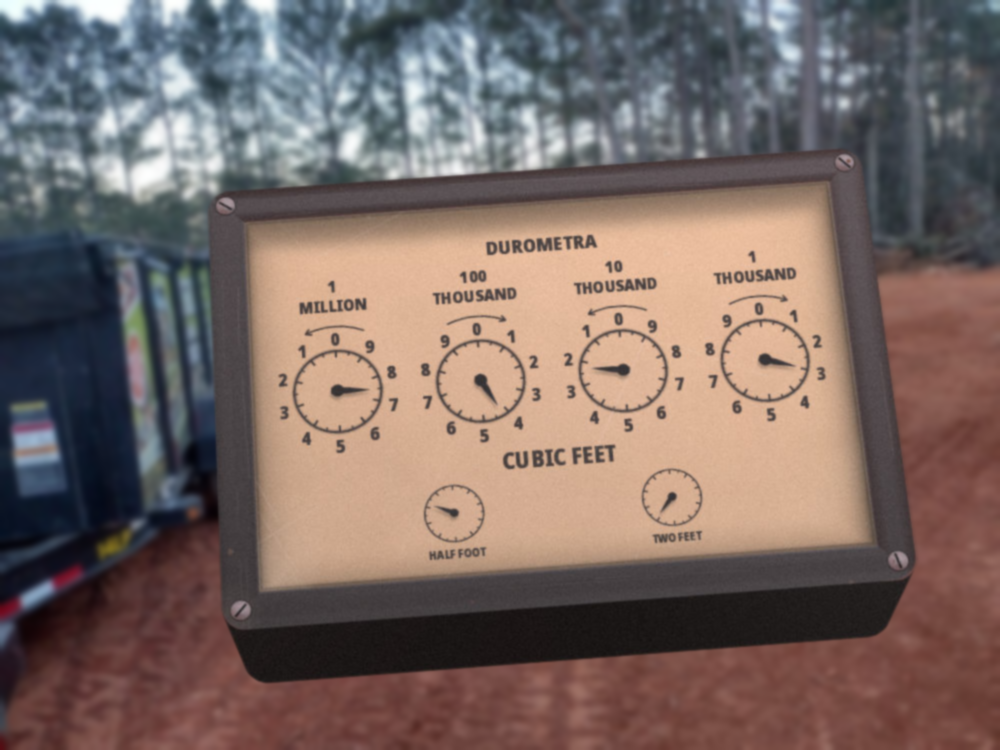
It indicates 742300 ft³
